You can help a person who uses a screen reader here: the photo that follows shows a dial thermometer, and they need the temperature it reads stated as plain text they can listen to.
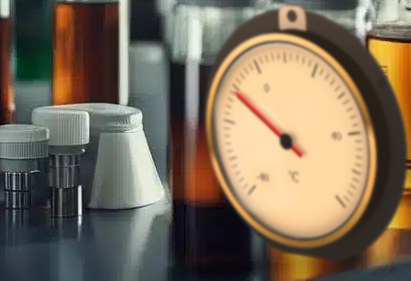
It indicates -10 °C
